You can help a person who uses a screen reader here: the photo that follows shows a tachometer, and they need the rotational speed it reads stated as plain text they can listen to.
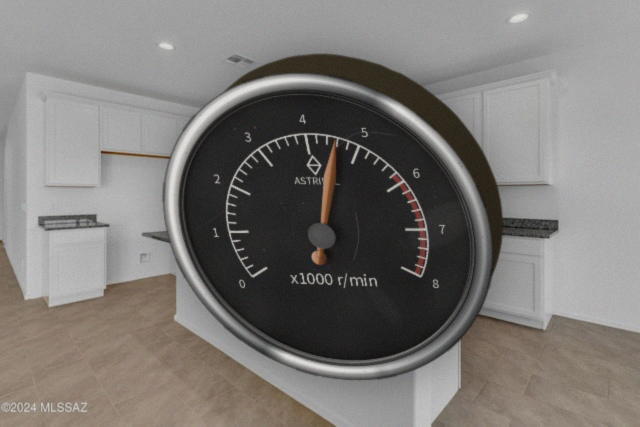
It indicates 4600 rpm
